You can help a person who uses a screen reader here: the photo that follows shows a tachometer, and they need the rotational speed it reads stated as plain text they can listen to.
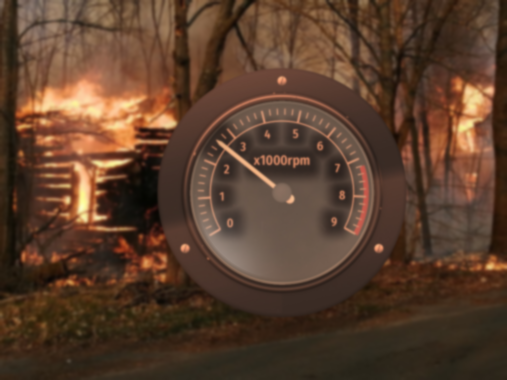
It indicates 2600 rpm
